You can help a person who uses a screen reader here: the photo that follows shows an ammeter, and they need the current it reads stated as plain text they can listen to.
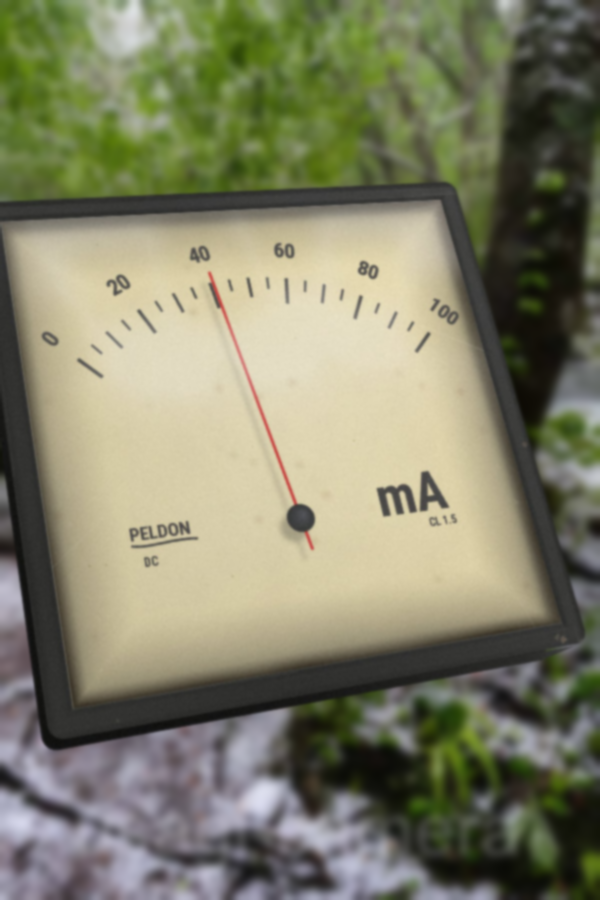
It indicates 40 mA
